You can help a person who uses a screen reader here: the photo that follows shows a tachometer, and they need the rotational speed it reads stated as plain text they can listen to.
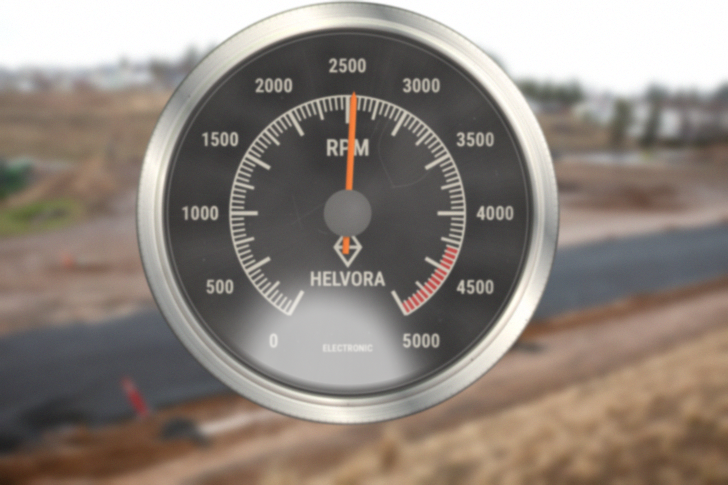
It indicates 2550 rpm
